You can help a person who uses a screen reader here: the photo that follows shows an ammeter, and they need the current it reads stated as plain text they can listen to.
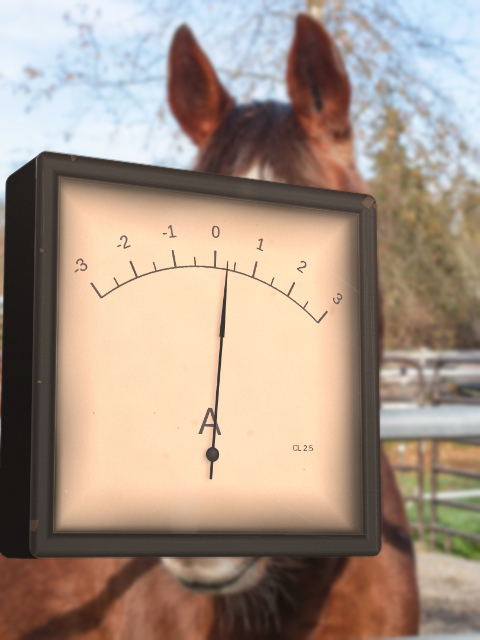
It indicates 0.25 A
